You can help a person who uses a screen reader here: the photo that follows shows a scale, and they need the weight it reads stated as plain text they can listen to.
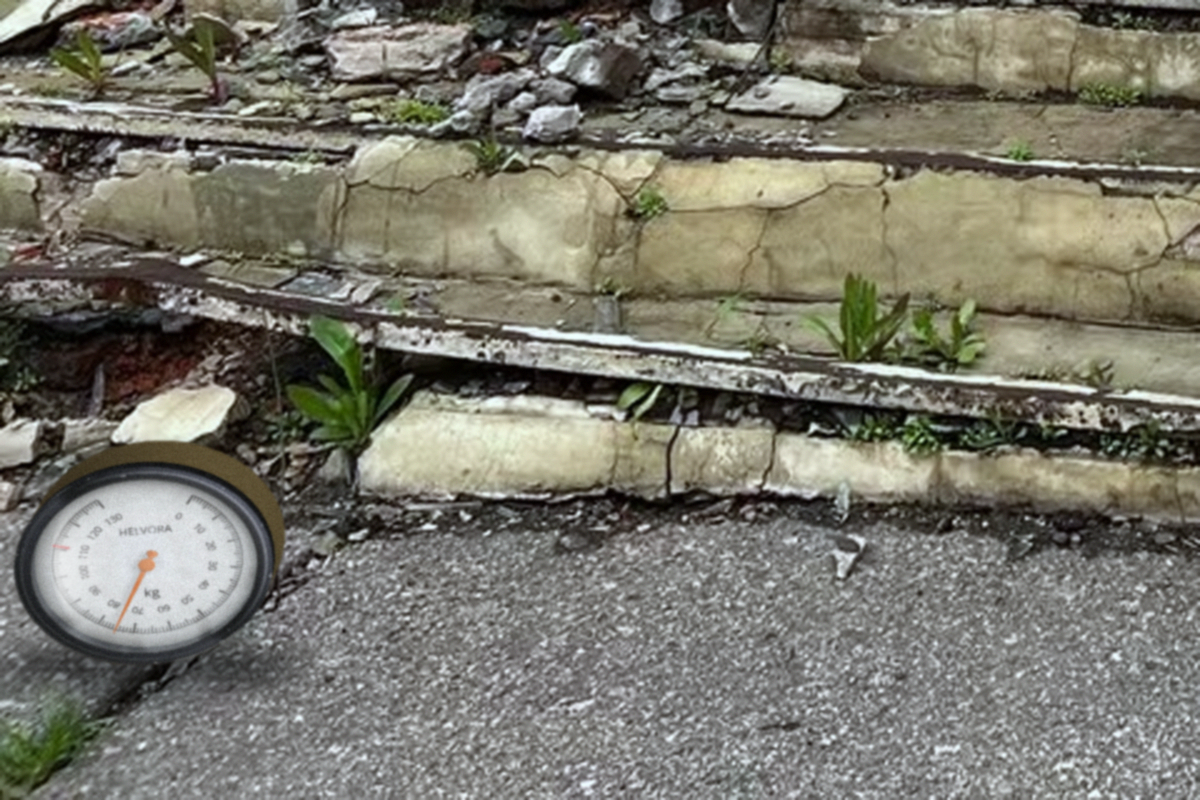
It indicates 75 kg
